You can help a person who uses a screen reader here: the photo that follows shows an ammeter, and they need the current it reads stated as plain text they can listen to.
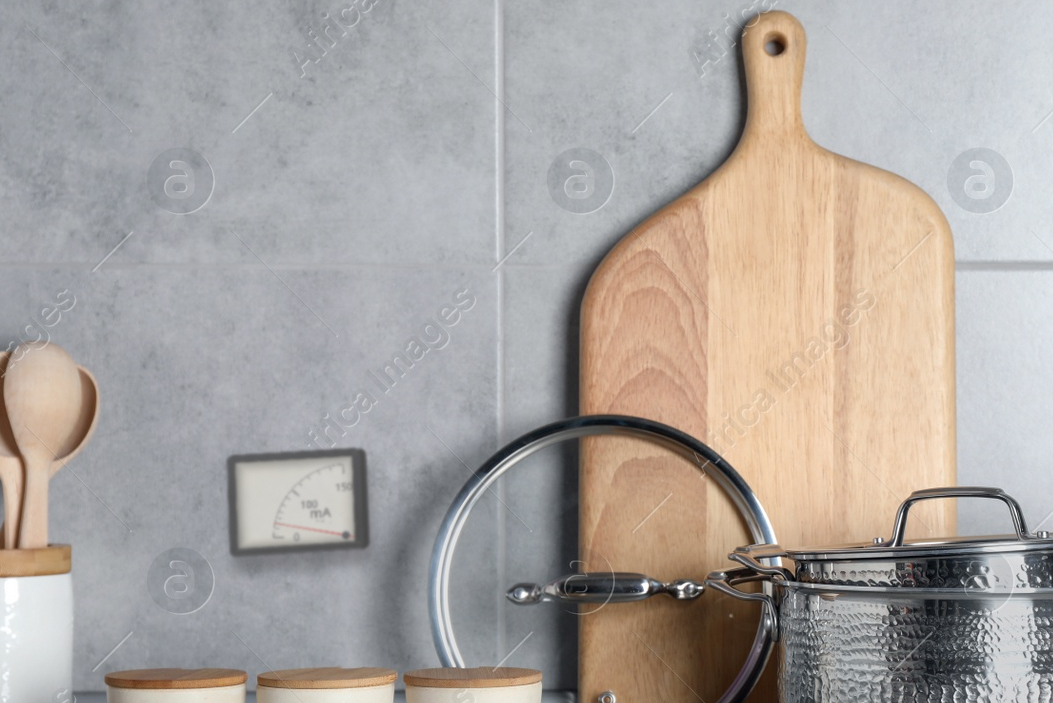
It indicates 50 mA
